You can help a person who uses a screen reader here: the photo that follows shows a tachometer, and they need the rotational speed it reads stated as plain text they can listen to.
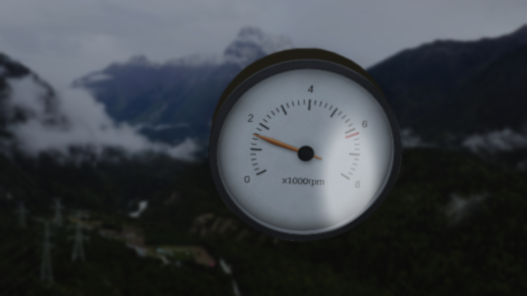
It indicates 1600 rpm
